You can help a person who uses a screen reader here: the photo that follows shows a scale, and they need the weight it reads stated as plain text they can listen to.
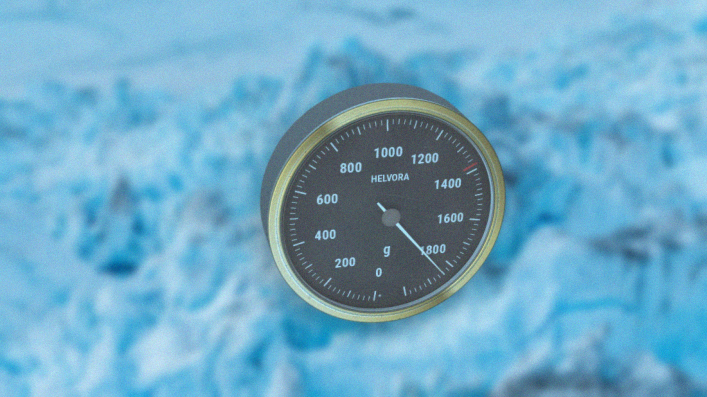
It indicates 1840 g
